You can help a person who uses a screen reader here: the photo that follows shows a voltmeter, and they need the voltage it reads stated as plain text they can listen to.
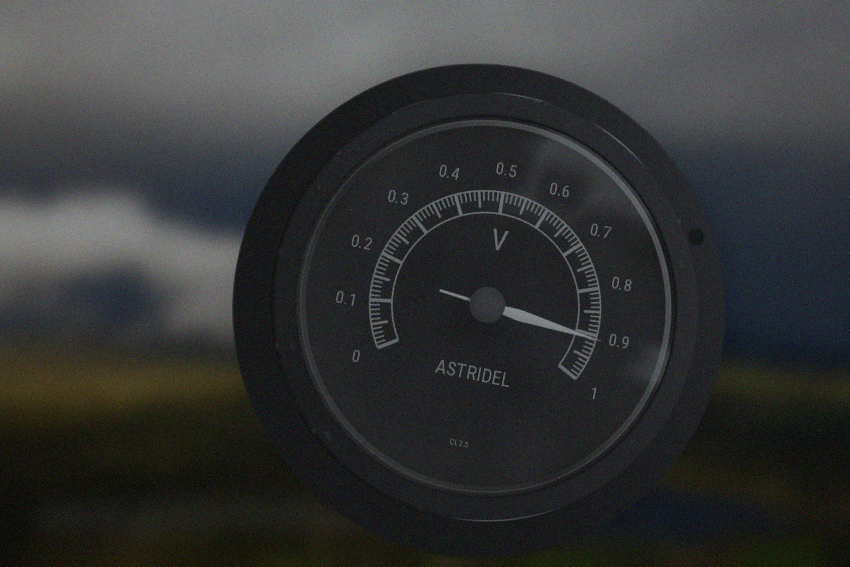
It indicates 0.91 V
